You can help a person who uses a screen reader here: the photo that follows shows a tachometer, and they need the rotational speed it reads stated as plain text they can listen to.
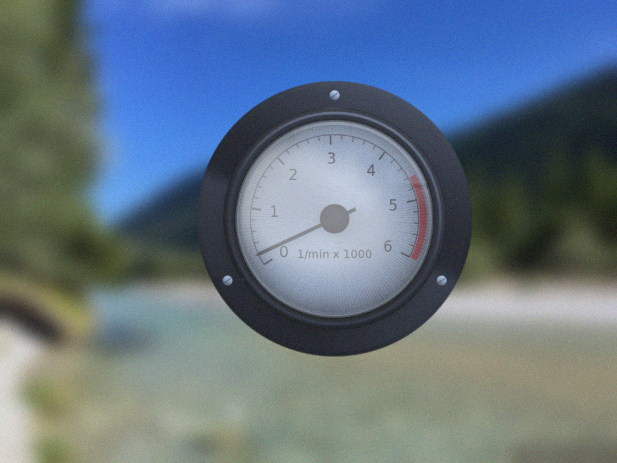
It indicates 200 rpm
